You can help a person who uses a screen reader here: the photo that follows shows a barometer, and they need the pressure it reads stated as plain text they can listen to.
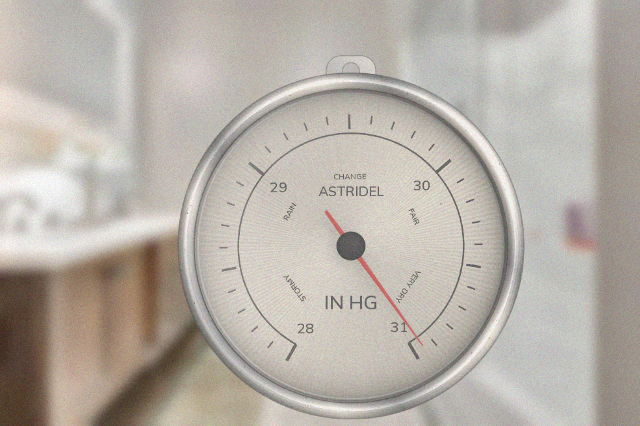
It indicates 30.95 inHg
